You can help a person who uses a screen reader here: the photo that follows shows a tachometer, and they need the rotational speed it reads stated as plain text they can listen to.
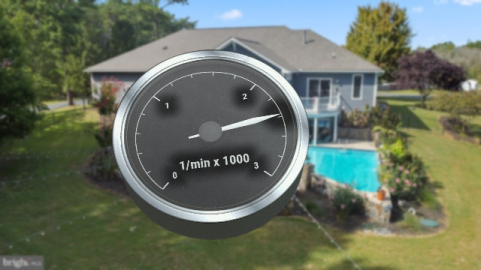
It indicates 2400 rpm
